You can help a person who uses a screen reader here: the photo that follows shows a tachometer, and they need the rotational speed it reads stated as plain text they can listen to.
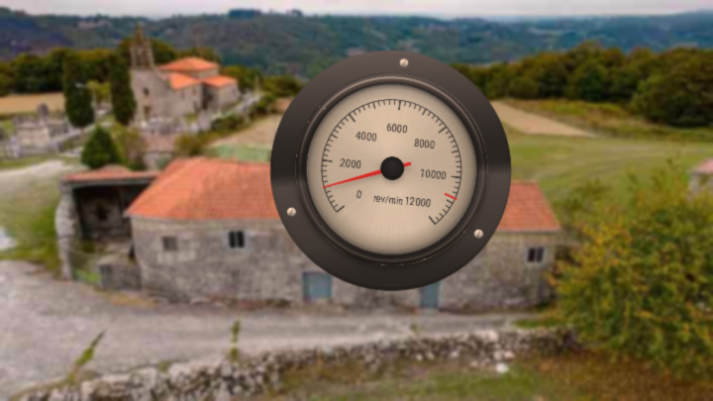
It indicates 1000 rpm
